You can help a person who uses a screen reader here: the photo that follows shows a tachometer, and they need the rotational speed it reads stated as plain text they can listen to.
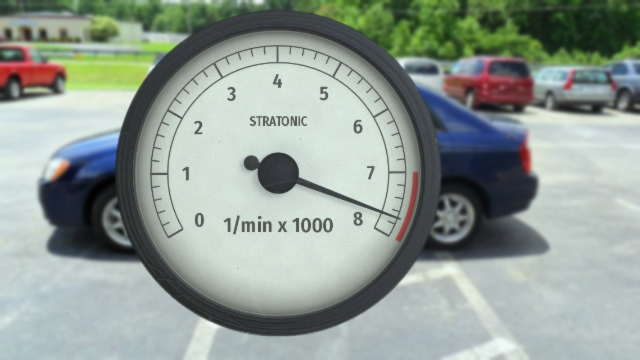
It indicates 7700 rpm
